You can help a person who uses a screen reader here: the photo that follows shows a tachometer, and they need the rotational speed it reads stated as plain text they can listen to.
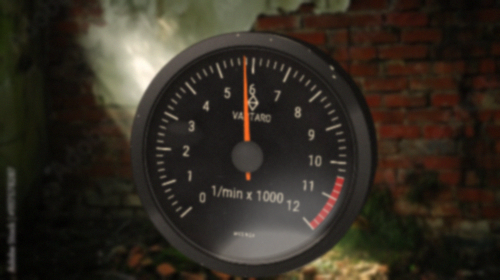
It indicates 5800 rpm
